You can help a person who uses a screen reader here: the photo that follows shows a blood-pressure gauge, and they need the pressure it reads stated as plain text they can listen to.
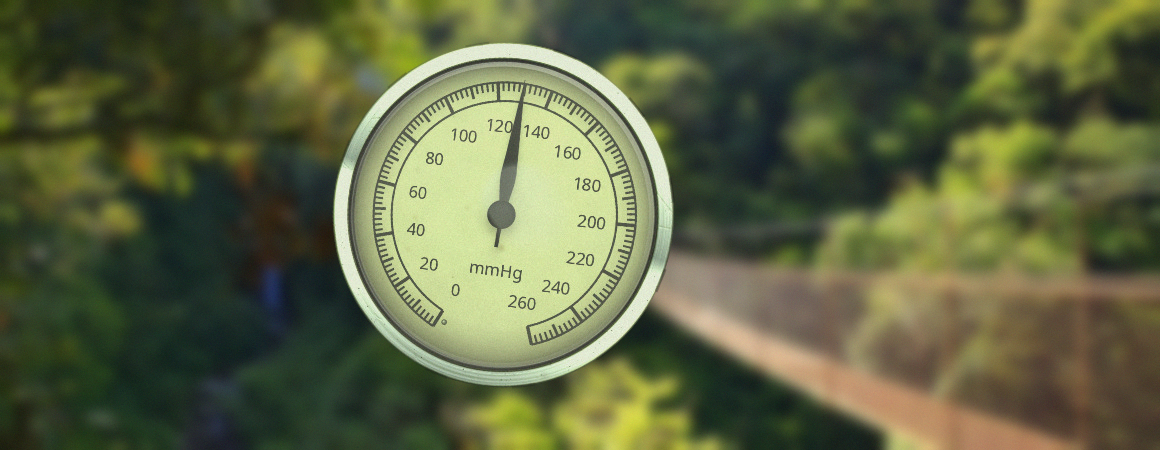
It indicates 130 mmHg
